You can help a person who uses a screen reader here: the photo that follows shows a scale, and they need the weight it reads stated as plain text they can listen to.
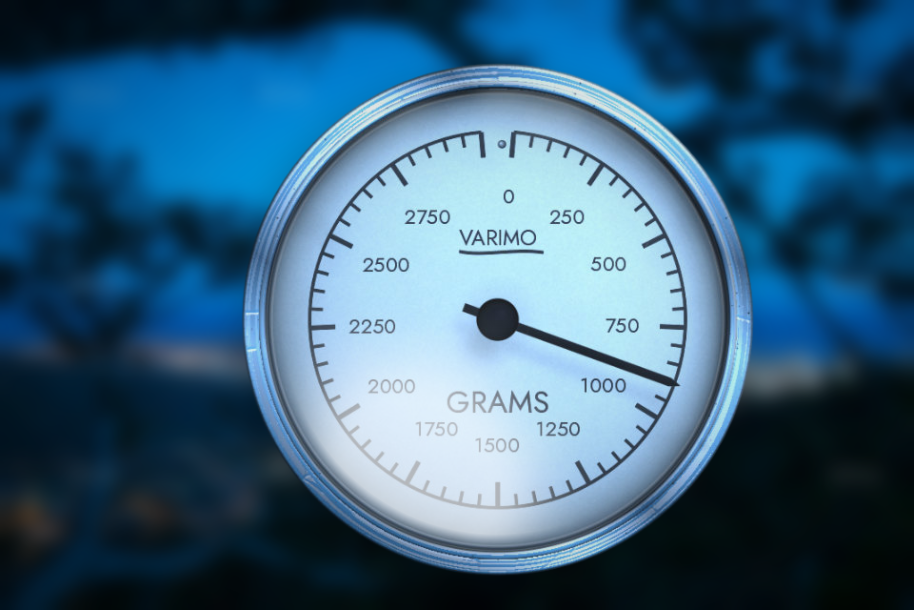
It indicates 900 g
